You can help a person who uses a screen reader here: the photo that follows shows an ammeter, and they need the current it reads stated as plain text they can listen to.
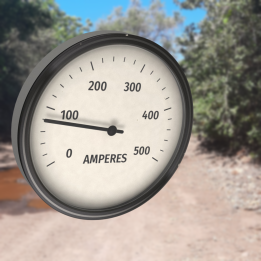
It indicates 80 A
